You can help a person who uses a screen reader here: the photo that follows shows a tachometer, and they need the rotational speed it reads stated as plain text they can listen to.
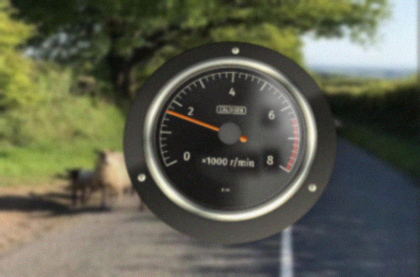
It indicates 1600 rpm
